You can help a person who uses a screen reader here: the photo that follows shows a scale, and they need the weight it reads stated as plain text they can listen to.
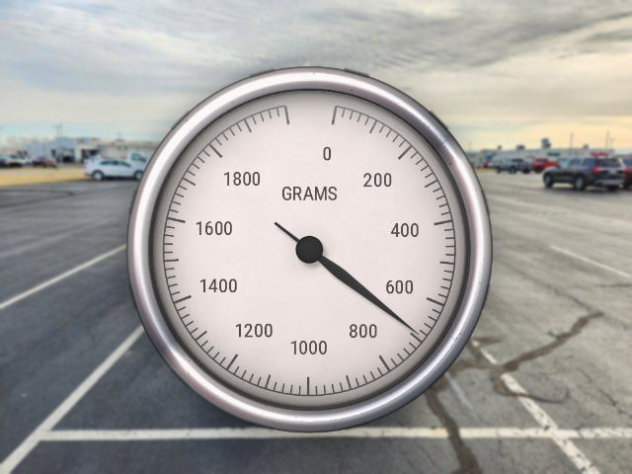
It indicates 690 g
